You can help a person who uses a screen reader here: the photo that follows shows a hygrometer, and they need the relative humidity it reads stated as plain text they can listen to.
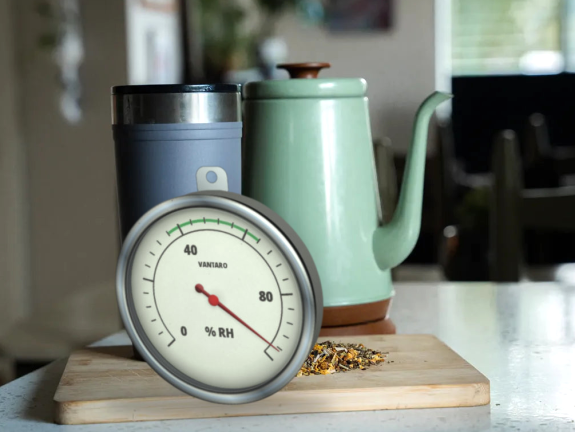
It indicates 96 %
